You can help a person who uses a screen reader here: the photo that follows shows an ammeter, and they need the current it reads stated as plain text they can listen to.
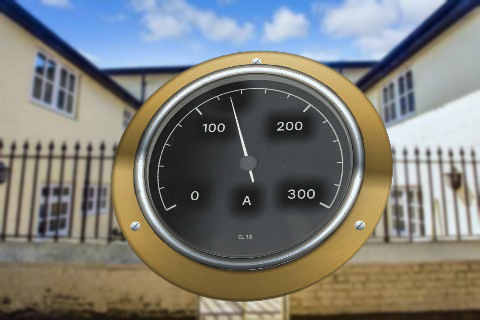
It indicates 130 A
